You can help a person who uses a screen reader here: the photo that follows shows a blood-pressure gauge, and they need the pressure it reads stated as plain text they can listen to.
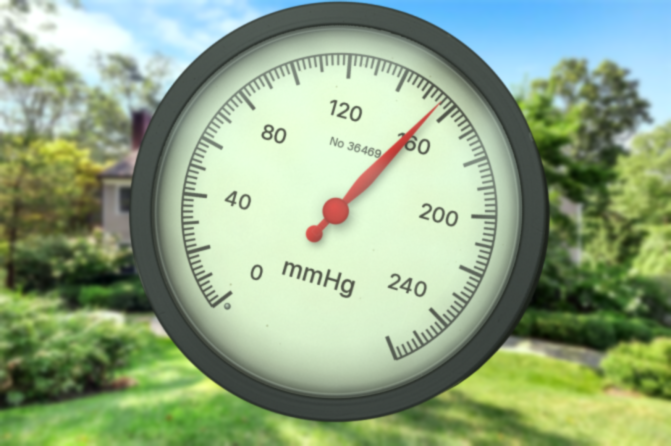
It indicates 156 mmHg
